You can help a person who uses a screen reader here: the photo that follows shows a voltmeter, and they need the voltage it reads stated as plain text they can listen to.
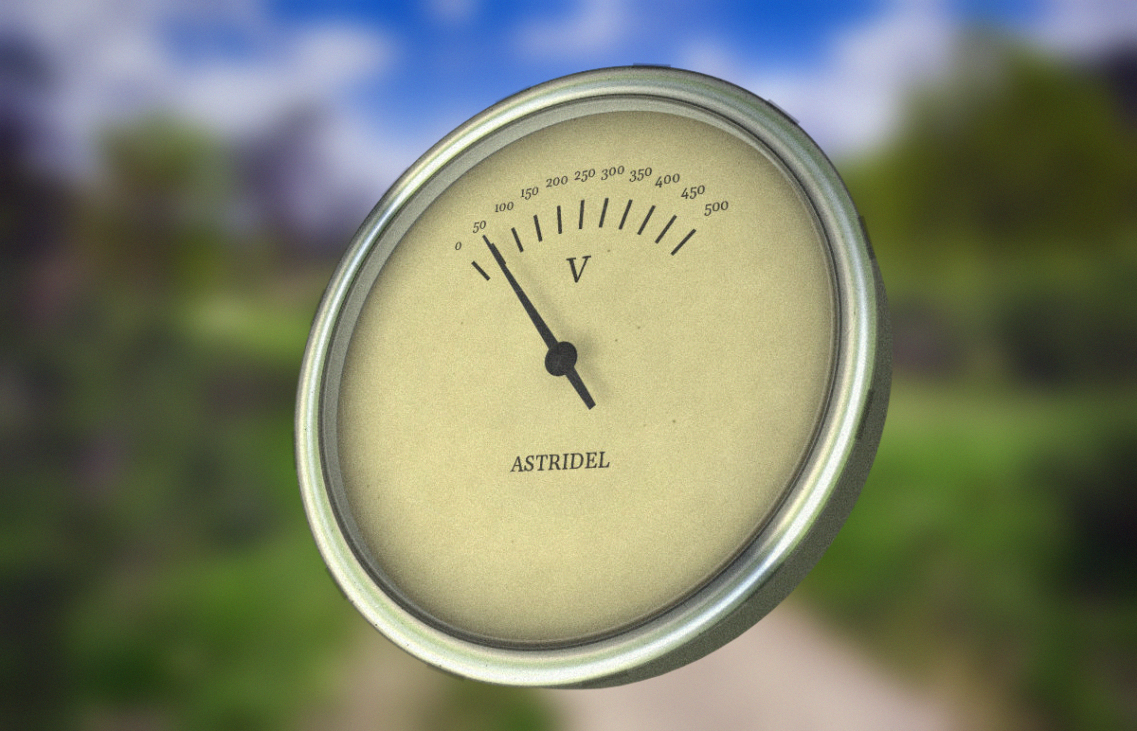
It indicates 50 V
